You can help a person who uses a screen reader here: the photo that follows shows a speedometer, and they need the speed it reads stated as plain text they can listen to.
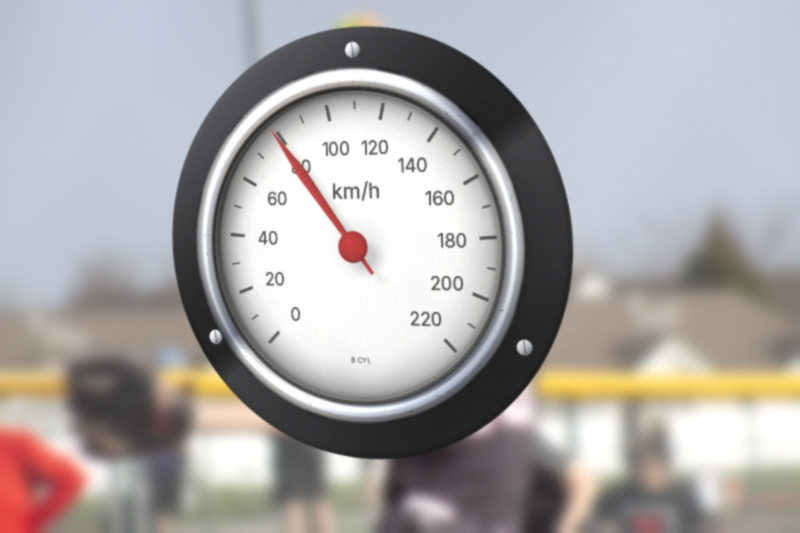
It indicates 80 km/h
